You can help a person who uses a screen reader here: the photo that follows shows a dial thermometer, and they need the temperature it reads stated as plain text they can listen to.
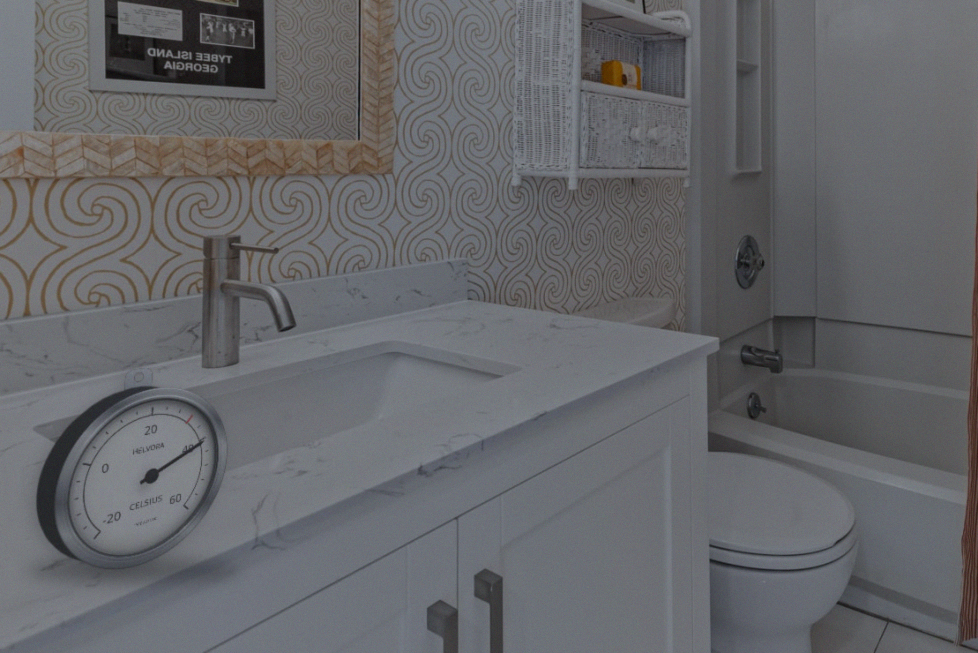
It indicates 40 °C
